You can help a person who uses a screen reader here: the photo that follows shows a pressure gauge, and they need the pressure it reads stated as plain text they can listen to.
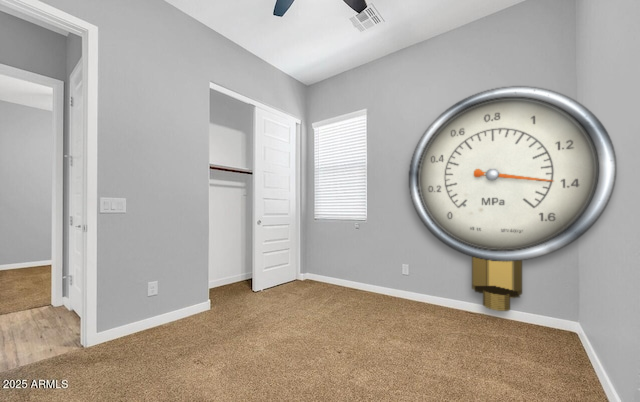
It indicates 1.4 MPa
